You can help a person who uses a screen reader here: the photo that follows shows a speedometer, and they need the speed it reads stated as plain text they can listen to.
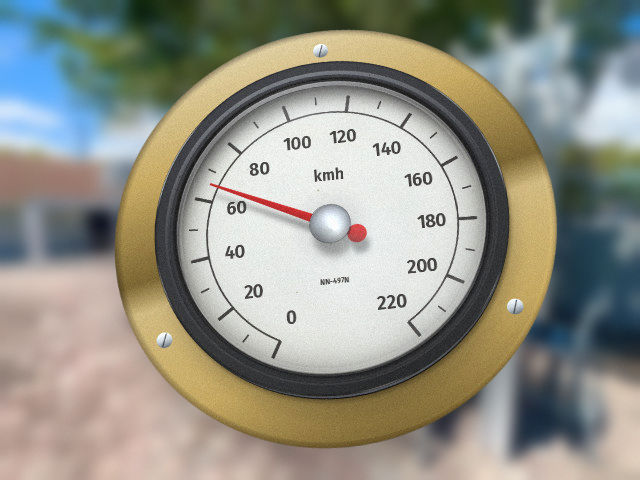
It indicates 65 km/h
